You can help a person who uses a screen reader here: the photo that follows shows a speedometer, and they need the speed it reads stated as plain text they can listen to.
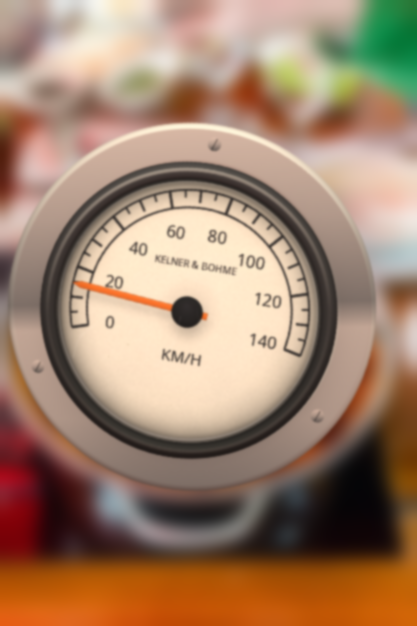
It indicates 15 km/h
